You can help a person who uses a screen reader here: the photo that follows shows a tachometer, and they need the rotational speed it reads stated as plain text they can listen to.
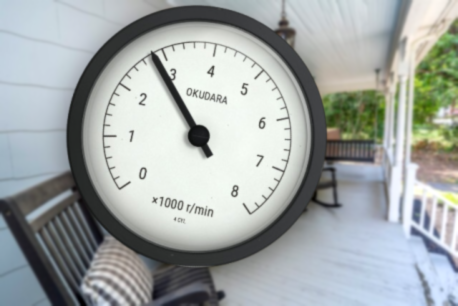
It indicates 2800 rpm
